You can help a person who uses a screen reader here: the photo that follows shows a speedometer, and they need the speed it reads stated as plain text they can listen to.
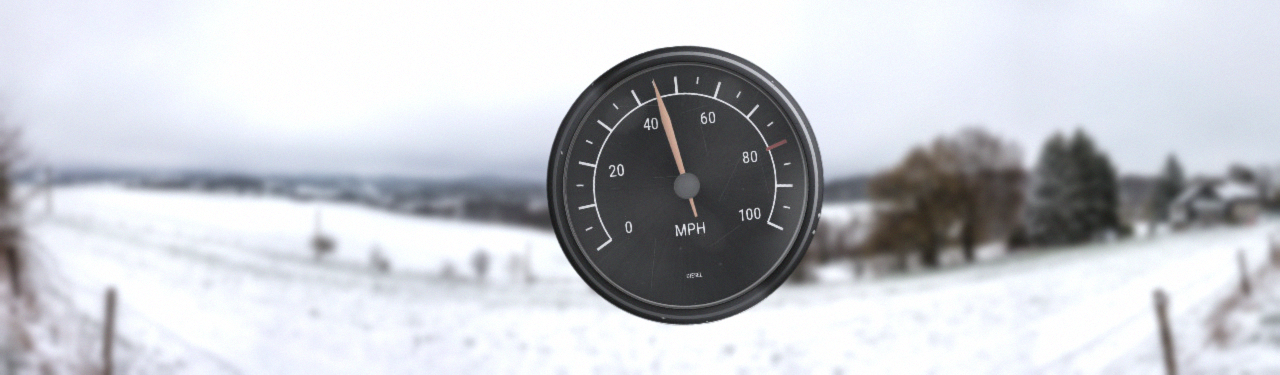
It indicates 45 mph
